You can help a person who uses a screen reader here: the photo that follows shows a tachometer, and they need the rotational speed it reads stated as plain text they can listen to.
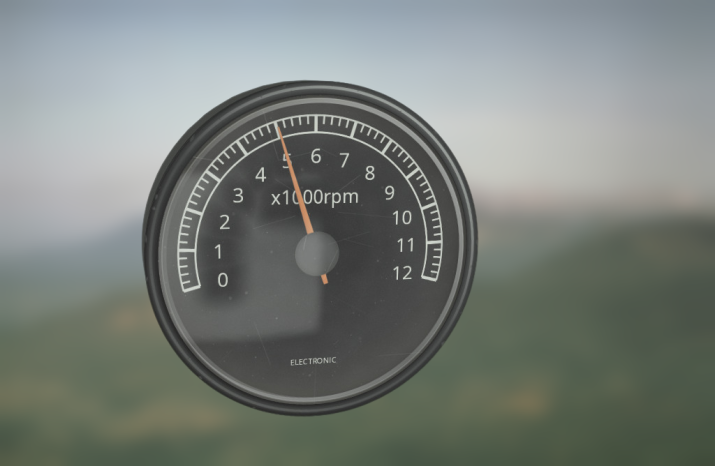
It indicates 5000 rpm
